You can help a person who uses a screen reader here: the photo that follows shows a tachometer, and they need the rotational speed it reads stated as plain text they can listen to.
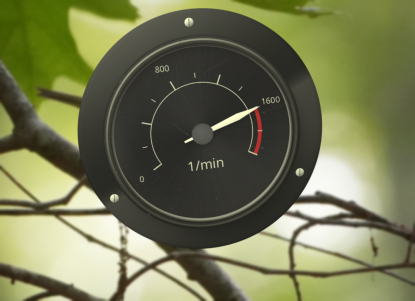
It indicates 1600 rpm
